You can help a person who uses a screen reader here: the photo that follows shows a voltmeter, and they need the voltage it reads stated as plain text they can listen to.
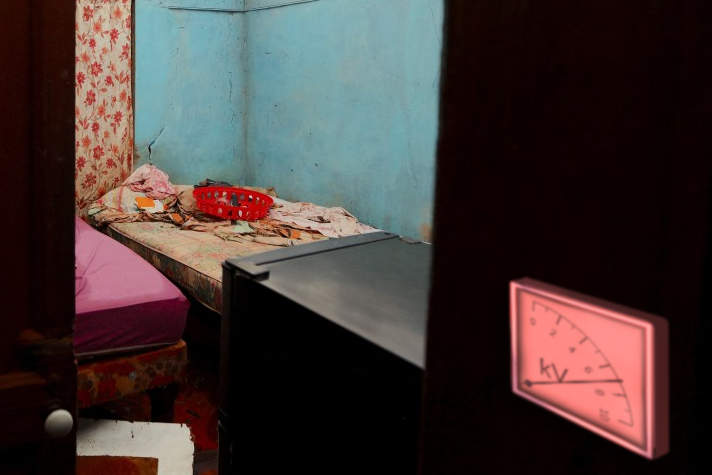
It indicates 7 kV
